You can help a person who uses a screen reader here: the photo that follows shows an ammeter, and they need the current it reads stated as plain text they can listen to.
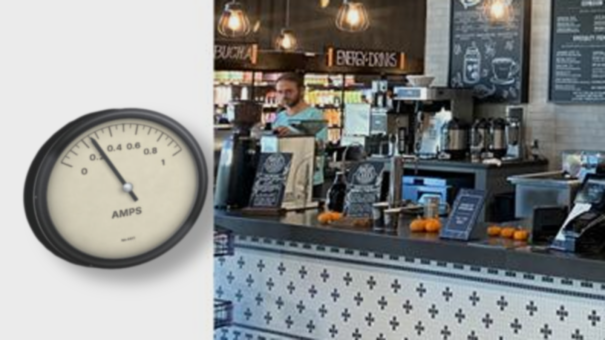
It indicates 0.25 A
